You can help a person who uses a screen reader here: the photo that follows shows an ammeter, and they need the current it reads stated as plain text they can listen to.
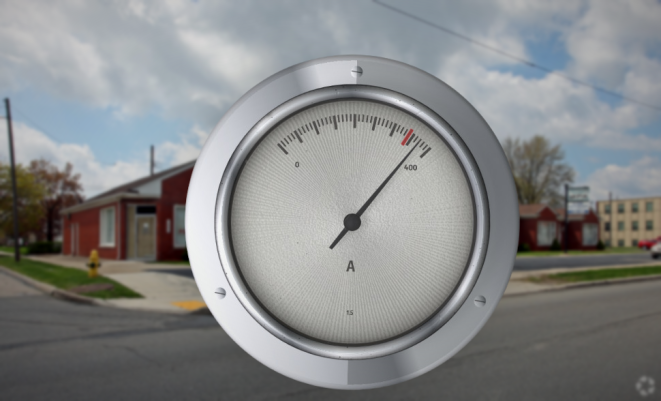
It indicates 370 A
